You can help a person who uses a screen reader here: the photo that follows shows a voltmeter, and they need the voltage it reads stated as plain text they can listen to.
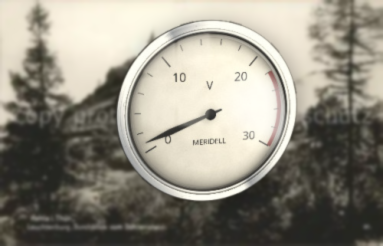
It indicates 1 V
